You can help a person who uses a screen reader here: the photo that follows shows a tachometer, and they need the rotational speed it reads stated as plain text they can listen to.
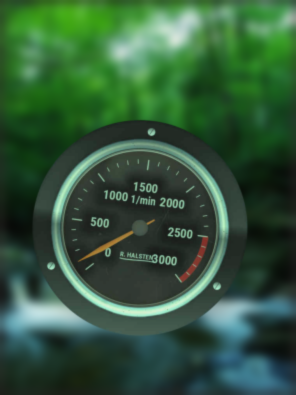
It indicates 100 rpm
